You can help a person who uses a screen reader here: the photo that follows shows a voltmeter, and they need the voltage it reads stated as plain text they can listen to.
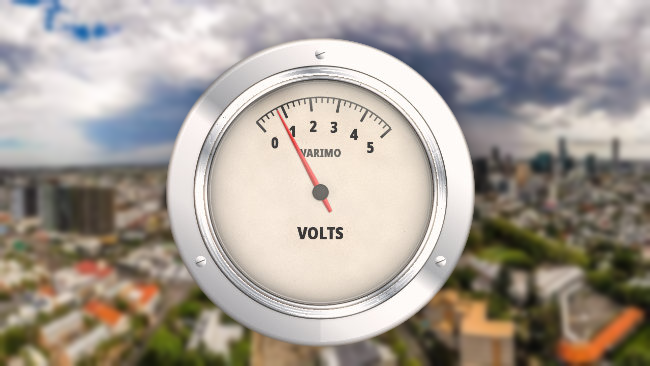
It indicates 0.8 V
